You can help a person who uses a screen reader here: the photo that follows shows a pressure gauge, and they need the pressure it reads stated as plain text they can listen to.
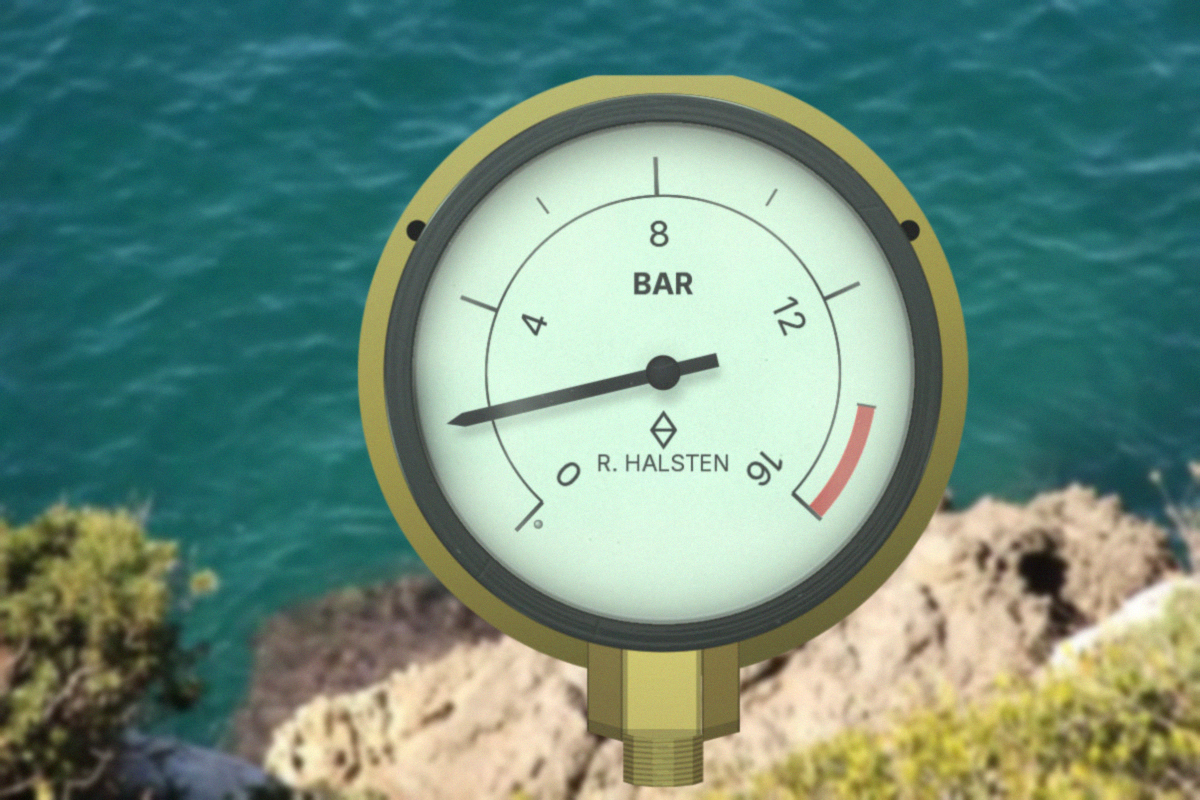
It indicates 2 bar
